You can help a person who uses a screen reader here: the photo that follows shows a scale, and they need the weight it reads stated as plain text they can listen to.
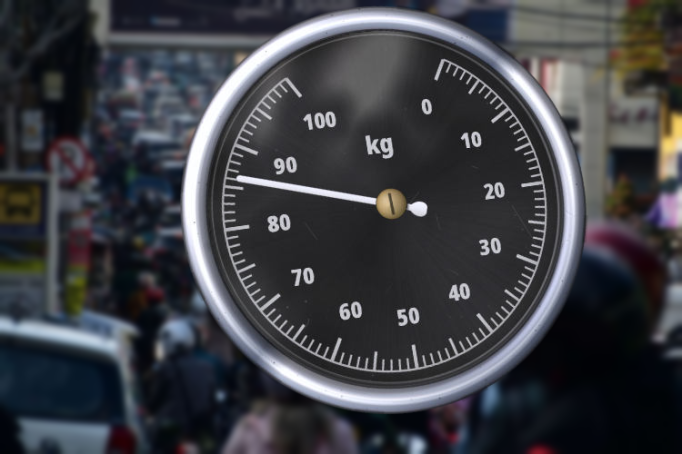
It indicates 86 kg
